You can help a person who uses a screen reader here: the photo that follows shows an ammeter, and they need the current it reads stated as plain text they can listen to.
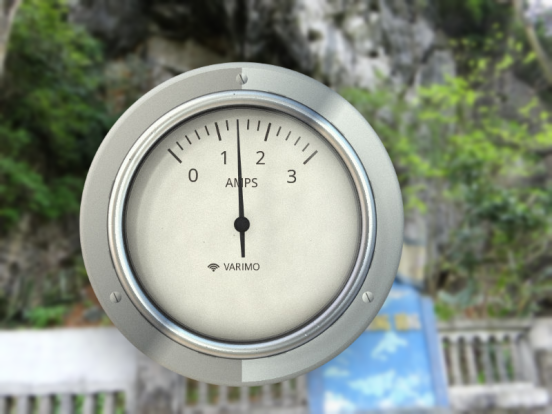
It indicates 1.4 A
